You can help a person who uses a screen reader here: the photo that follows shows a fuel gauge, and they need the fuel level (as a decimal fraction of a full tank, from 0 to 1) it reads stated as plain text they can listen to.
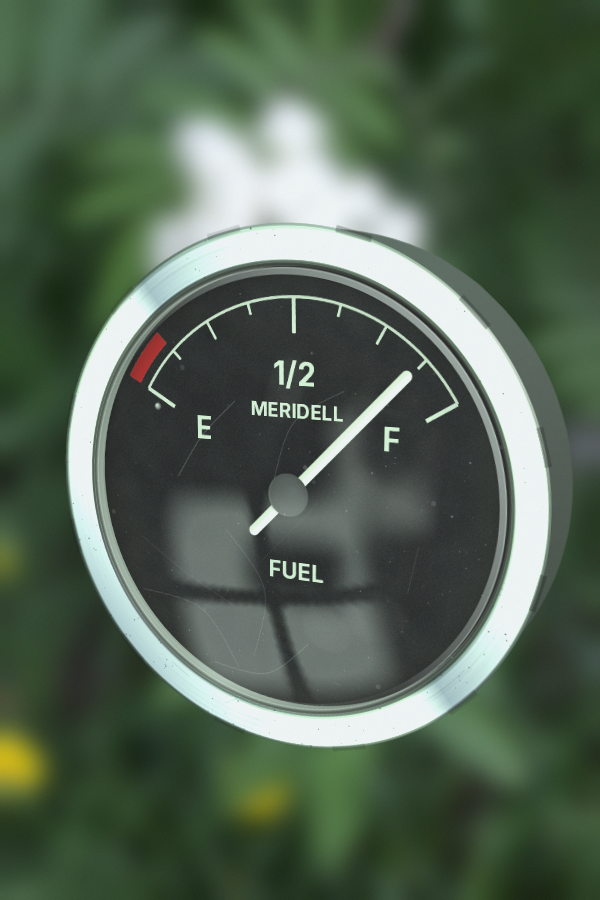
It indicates 0.875
